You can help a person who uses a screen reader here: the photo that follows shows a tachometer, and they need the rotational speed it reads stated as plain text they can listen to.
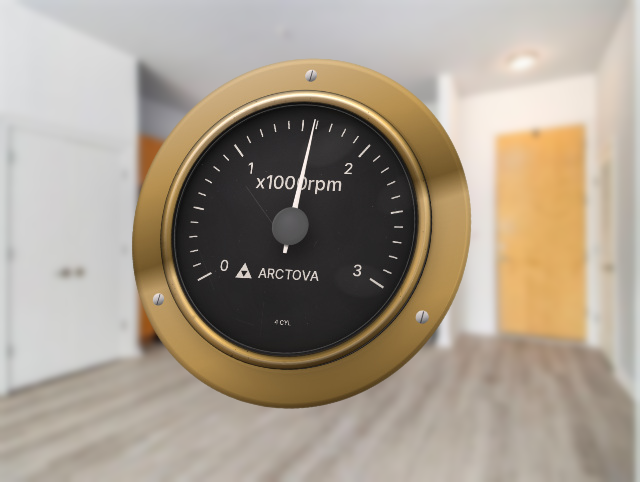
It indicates 1600 rpm
